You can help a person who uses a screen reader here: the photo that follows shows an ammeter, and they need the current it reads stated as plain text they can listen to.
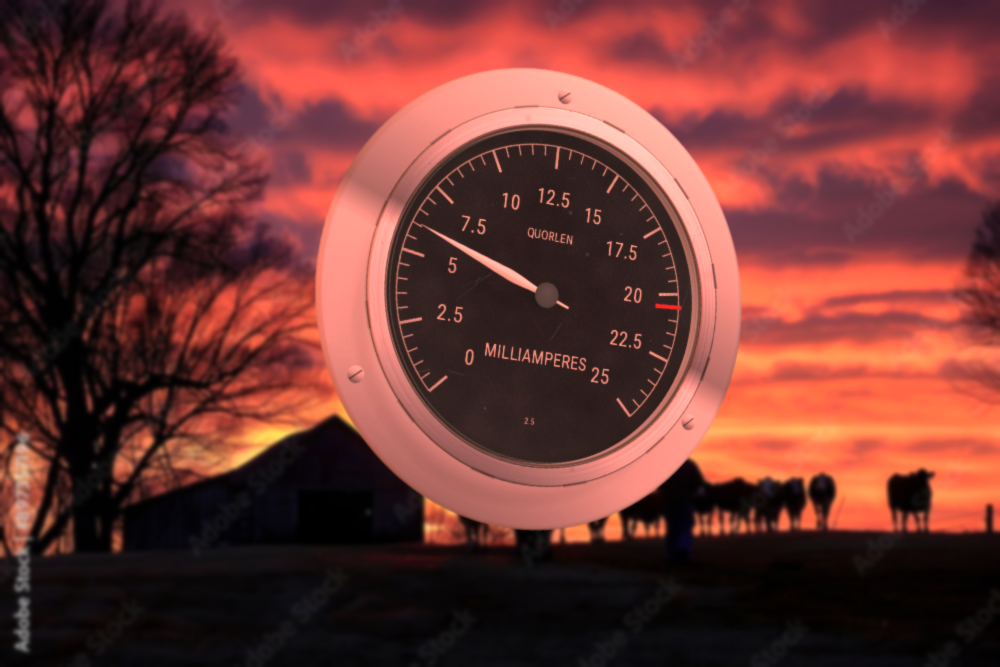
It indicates 6 mA
